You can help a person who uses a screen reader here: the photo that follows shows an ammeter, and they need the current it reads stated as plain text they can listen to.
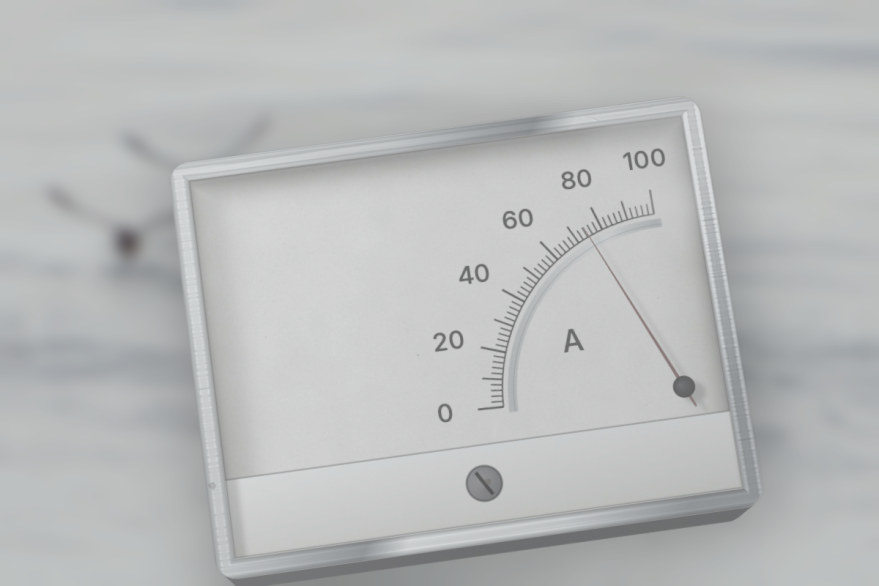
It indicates 74 A
